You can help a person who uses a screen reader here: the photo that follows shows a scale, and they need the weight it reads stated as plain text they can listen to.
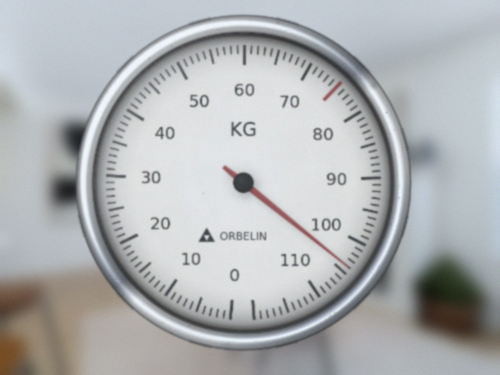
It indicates 104 kg
